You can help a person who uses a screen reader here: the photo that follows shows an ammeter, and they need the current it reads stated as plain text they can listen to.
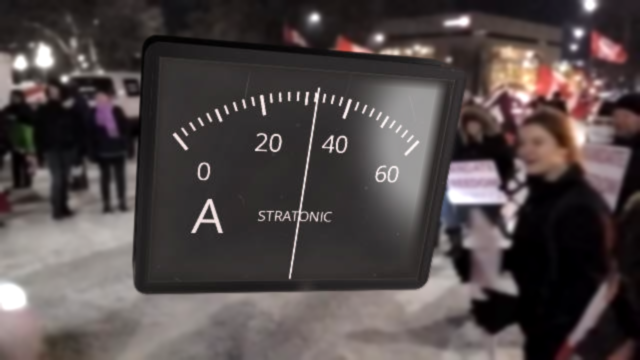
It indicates 32 A
